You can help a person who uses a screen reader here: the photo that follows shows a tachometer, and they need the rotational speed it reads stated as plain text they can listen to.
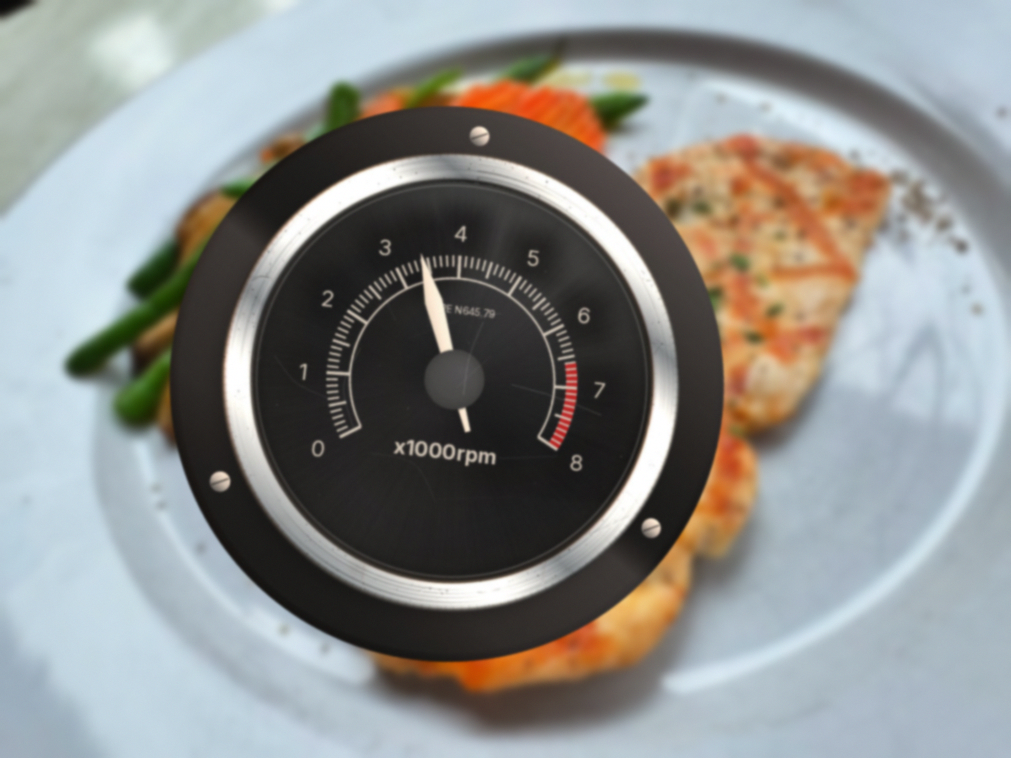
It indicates 3400 rpm
